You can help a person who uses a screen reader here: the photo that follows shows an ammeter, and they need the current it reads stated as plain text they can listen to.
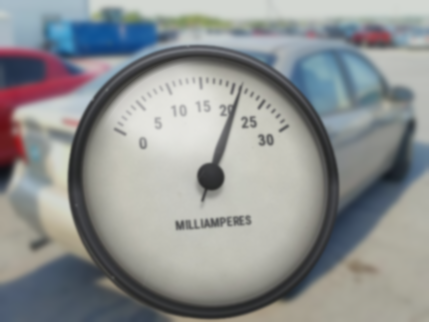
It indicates 21 mA
